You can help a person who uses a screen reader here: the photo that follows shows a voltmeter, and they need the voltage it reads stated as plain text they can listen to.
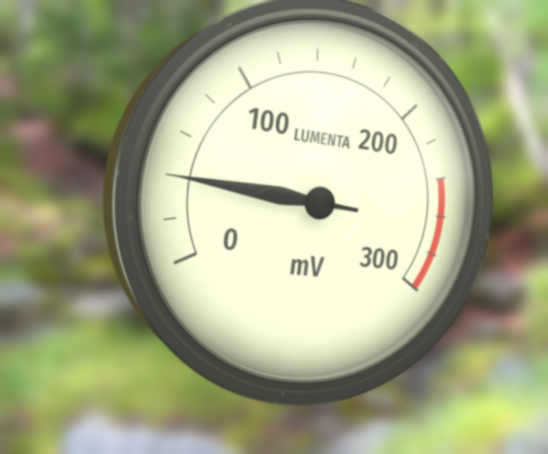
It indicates 40 mV
